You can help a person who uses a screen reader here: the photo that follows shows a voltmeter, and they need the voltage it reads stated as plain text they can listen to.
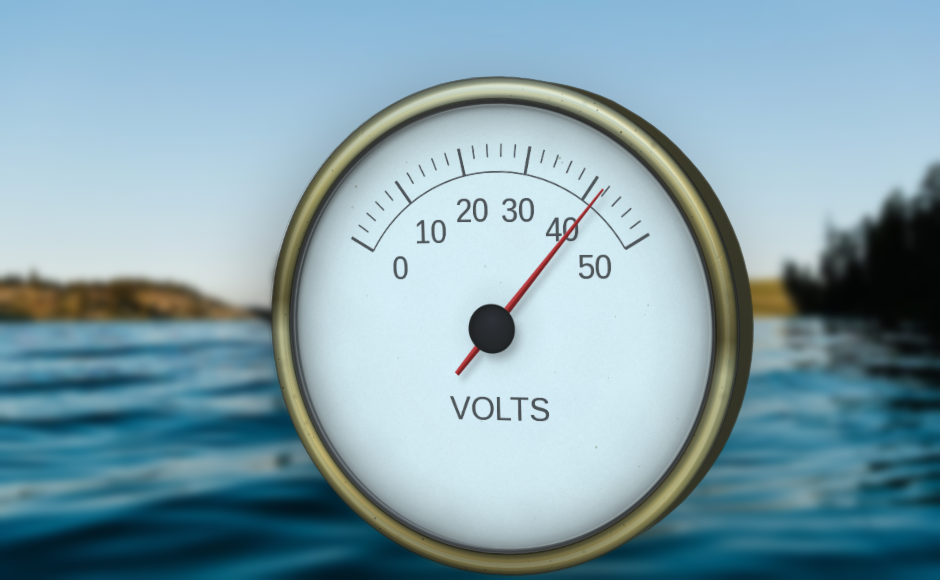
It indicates 42 V
